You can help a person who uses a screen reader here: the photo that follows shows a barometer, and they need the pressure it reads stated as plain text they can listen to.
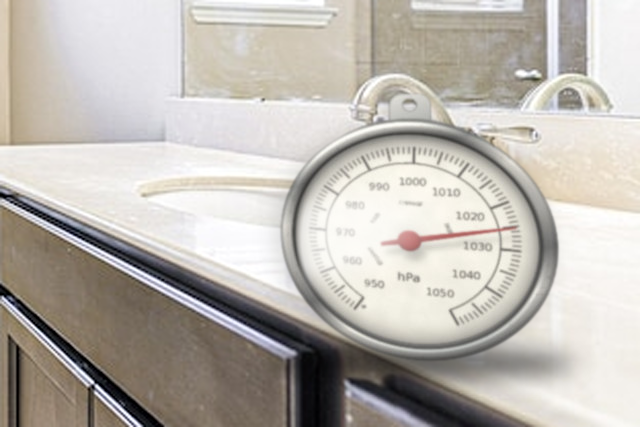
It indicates 1025 hPa
